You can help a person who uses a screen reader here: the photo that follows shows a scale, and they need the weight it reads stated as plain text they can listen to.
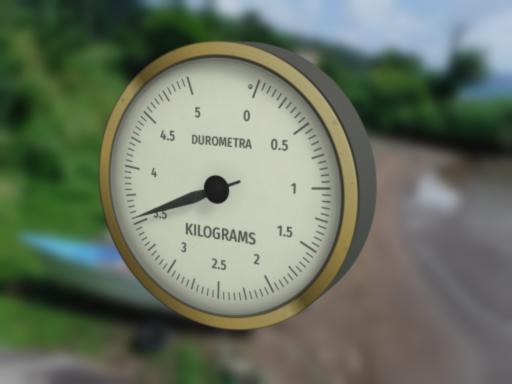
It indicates 3.55 kg
